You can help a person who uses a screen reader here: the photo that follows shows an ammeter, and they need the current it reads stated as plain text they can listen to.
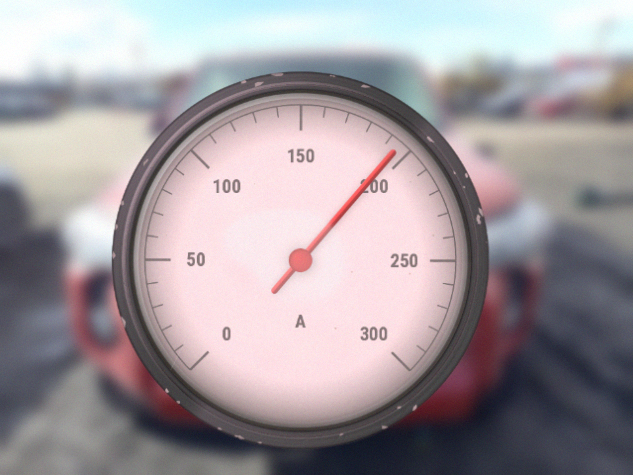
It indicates 195 A
